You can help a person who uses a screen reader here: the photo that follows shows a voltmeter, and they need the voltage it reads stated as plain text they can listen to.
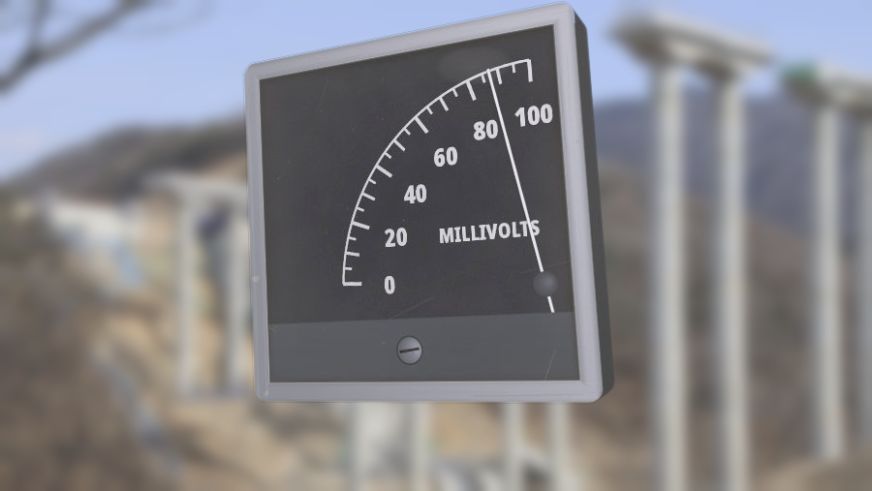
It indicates 87.5 mV
